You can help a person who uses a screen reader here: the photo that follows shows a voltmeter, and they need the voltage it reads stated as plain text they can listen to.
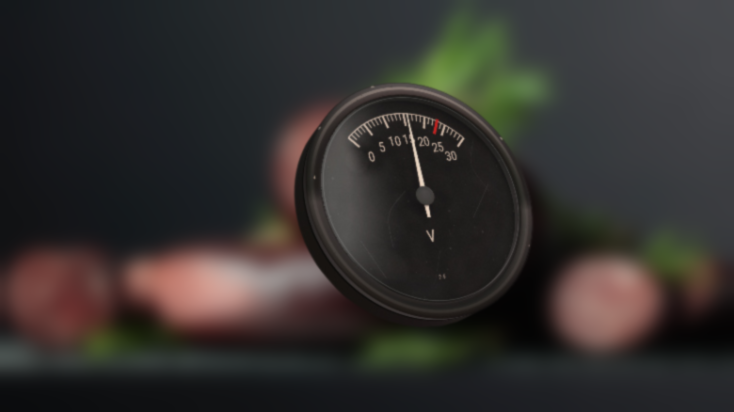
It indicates 15 V
